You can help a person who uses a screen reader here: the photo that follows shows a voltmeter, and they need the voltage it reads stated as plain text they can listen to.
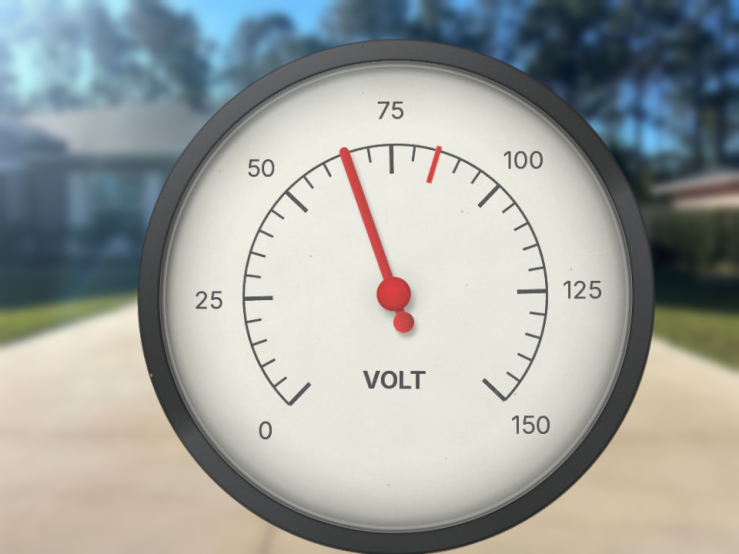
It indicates 65 V
